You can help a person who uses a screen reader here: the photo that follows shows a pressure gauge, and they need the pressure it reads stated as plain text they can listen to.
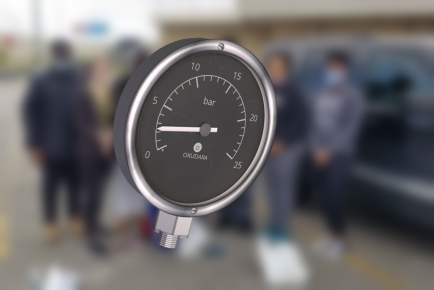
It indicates 2.5 bar
